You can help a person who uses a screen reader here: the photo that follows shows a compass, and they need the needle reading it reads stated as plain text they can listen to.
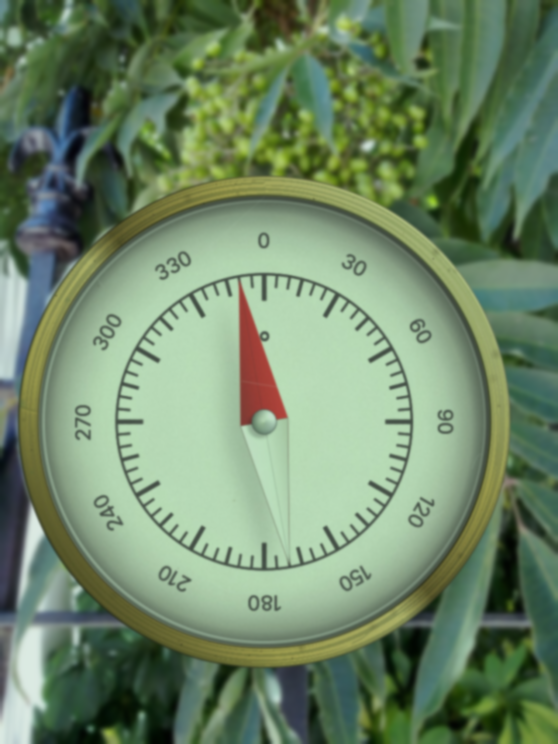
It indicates 350 °
